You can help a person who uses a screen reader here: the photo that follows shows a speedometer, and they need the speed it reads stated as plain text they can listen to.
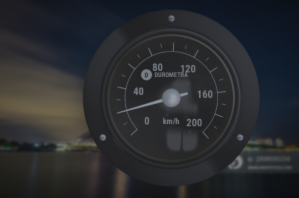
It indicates 20 km/h
